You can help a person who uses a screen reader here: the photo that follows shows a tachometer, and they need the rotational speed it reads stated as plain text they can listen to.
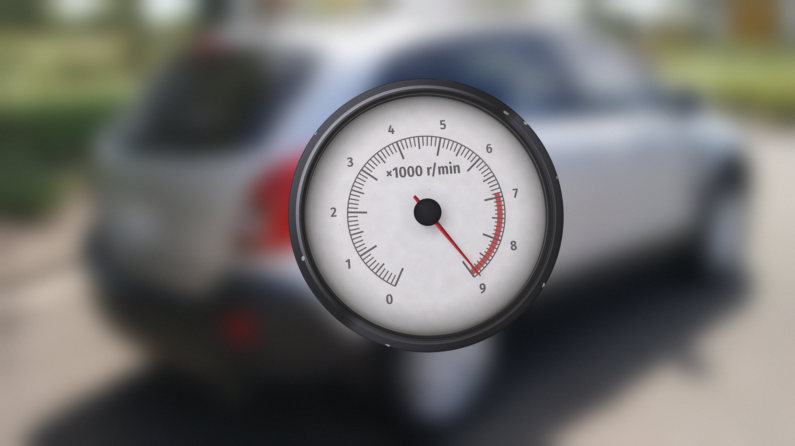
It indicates 8900 rpm
